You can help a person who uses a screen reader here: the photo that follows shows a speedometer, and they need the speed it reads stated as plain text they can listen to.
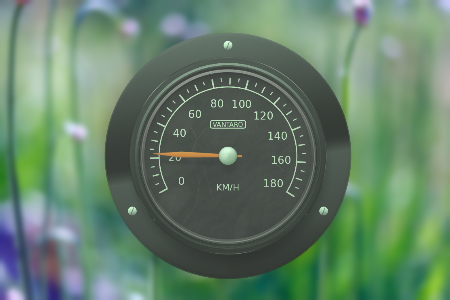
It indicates 22.5 km/h
